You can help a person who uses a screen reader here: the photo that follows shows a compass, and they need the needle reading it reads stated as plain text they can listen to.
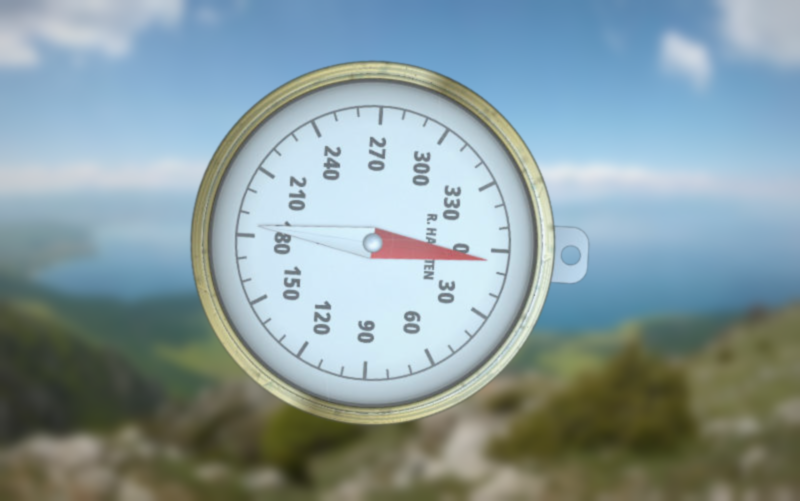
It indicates 5 °
